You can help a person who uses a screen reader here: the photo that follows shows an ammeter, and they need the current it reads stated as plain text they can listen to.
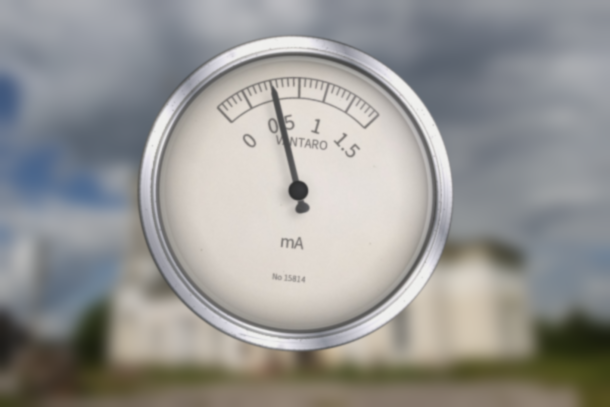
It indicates 0.5 mA
